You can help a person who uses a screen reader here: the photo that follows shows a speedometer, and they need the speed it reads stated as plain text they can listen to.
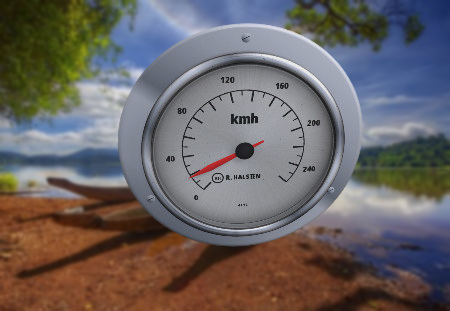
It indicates 20 km/h
